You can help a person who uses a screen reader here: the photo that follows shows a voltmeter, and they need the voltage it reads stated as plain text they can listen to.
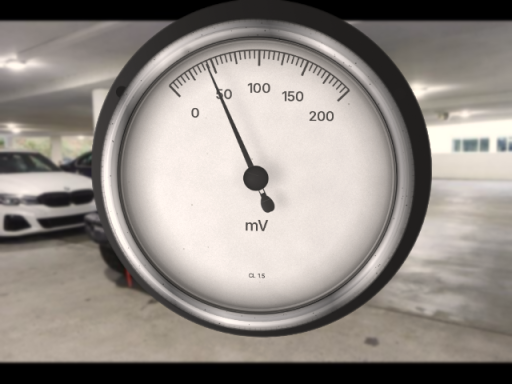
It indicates 45 mV
